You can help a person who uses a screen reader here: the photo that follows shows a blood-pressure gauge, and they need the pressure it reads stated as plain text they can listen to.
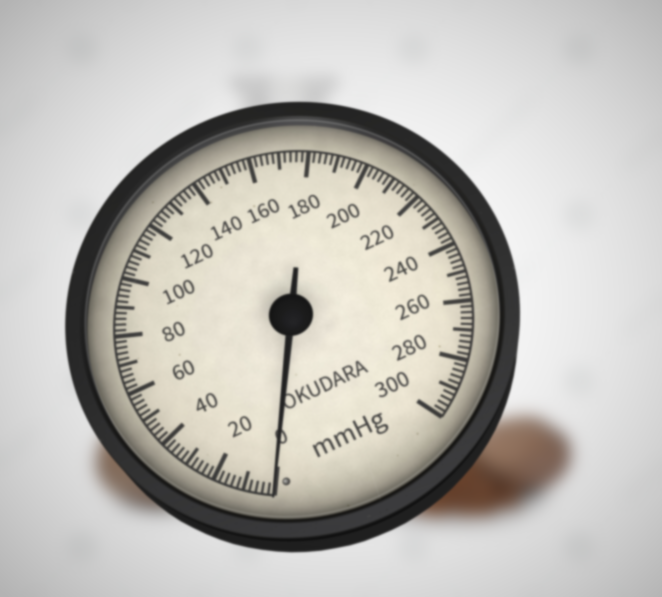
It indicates 0 mmHg
